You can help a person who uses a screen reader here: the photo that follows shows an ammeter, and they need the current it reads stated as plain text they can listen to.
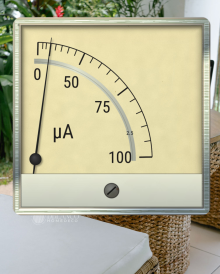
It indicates 25 µA
